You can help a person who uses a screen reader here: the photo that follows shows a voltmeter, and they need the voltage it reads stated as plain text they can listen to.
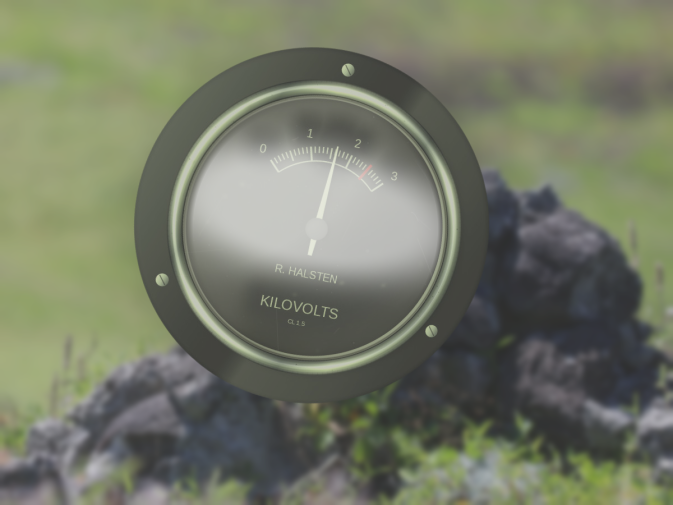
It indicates 1.6 kV
